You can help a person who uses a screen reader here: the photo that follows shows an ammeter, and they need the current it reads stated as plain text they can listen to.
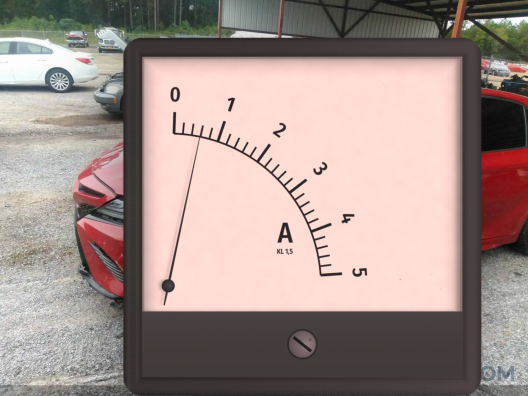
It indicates 0.6 A
